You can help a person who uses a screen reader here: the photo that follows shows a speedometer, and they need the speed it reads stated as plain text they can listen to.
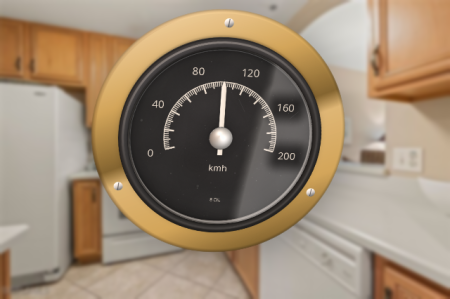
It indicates 100 km/h
